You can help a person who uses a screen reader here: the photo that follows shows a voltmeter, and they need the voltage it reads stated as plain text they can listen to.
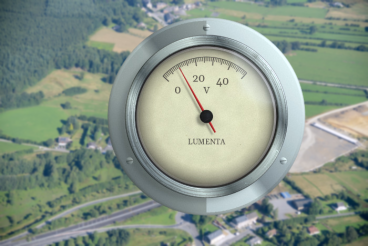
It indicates 10 V
